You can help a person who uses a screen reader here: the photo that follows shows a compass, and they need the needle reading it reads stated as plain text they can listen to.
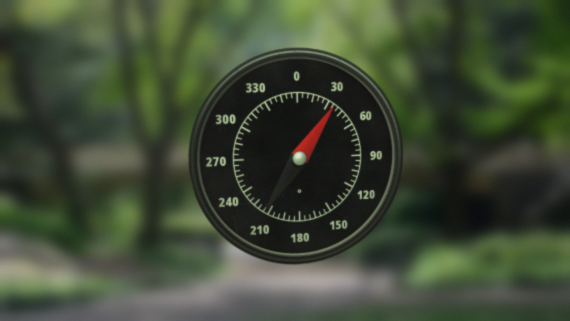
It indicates 35 °
